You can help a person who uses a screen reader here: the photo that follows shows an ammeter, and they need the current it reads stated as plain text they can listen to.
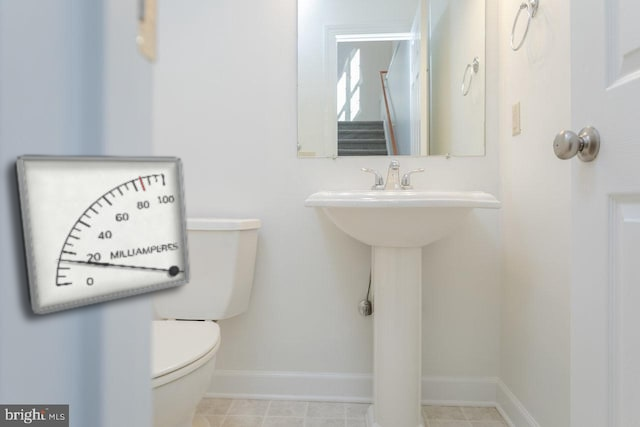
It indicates 15 mA
